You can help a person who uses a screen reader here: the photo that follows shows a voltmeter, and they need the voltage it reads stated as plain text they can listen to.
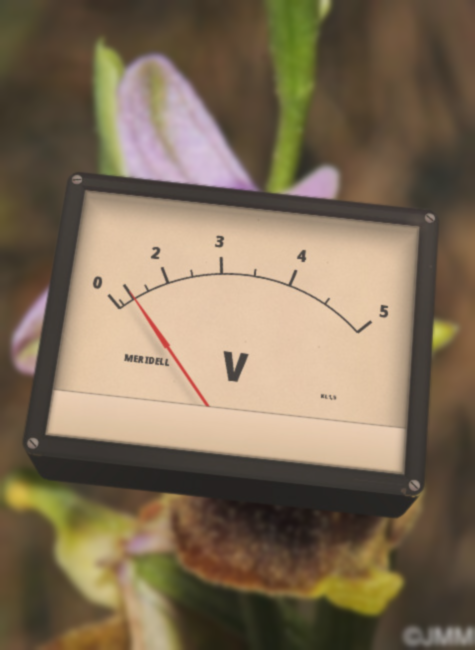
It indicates 1 V
